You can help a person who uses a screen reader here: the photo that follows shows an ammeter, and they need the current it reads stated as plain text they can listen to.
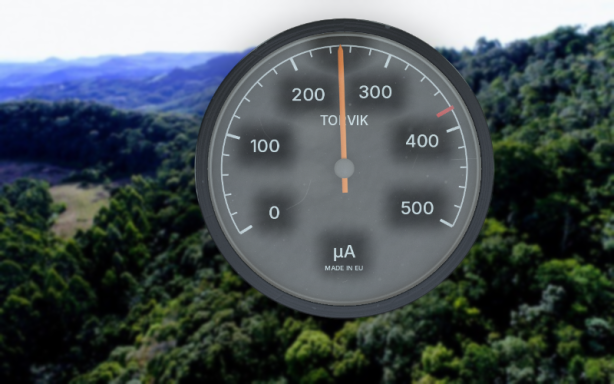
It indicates 250 µA
